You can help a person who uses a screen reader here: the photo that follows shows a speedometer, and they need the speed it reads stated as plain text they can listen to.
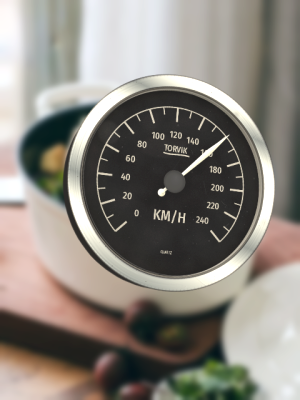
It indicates 160 km/h
